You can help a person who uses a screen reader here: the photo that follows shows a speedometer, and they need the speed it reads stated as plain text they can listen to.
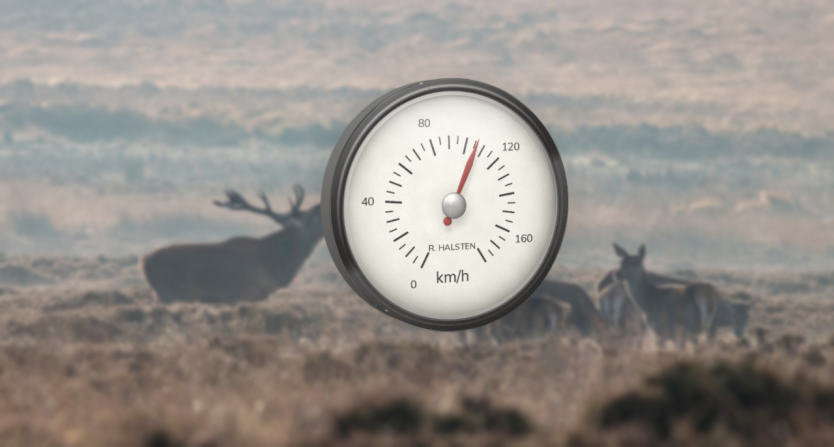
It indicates 105 km/h
